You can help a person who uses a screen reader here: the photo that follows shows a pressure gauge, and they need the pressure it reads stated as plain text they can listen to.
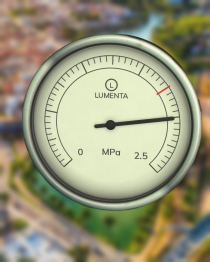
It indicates 2 MPa
